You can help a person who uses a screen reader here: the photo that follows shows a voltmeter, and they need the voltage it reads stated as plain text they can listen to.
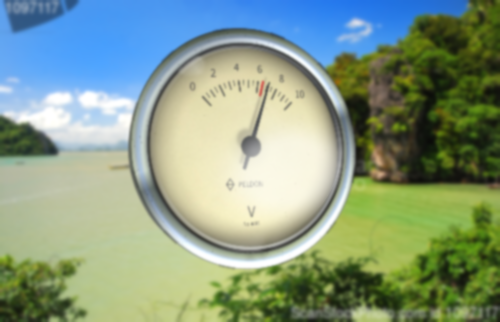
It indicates 7 V
